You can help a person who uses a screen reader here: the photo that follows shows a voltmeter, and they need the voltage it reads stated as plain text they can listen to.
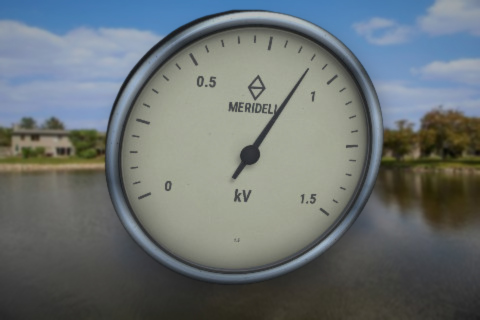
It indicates 0.9 kV
